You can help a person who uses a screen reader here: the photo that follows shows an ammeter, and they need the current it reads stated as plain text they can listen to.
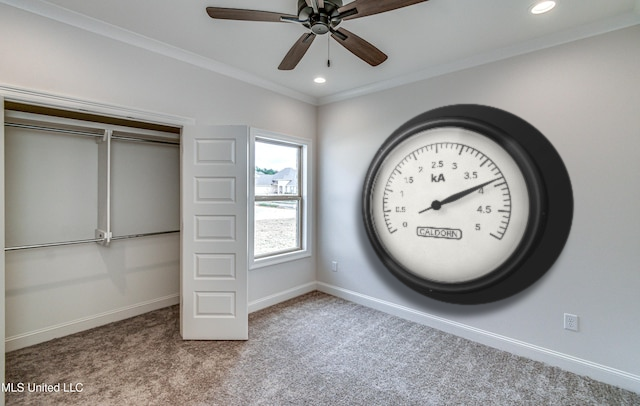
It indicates 3.9 kA
